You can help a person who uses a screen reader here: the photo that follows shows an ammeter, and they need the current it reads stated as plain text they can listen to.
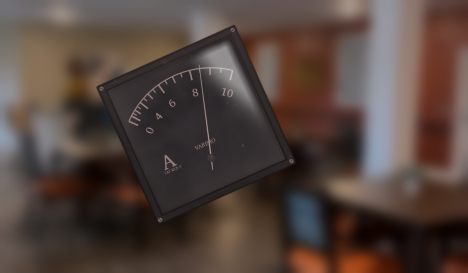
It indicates 8.5 A
